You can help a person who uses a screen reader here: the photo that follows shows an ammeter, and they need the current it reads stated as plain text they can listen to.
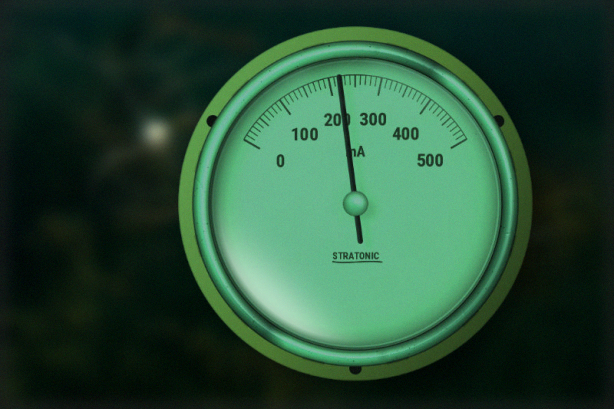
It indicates 220 mA
